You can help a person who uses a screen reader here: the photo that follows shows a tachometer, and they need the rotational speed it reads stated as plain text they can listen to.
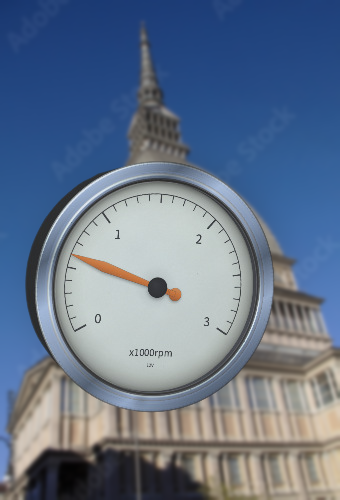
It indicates 600 rpm
